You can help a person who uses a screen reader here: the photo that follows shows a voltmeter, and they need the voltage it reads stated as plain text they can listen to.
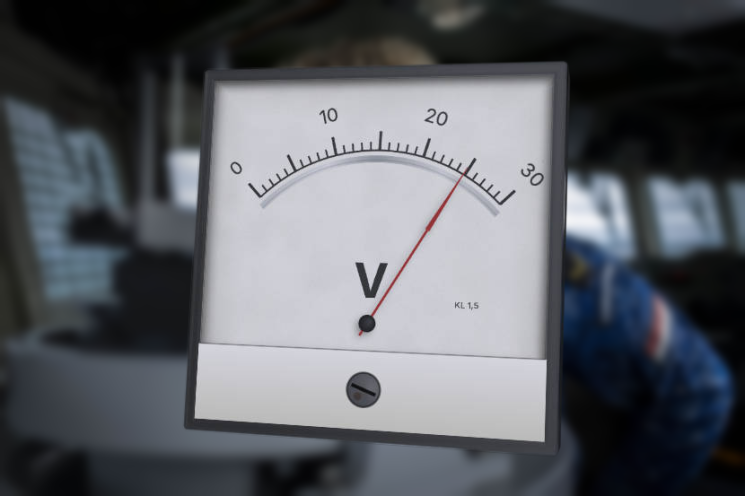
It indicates 25 V
